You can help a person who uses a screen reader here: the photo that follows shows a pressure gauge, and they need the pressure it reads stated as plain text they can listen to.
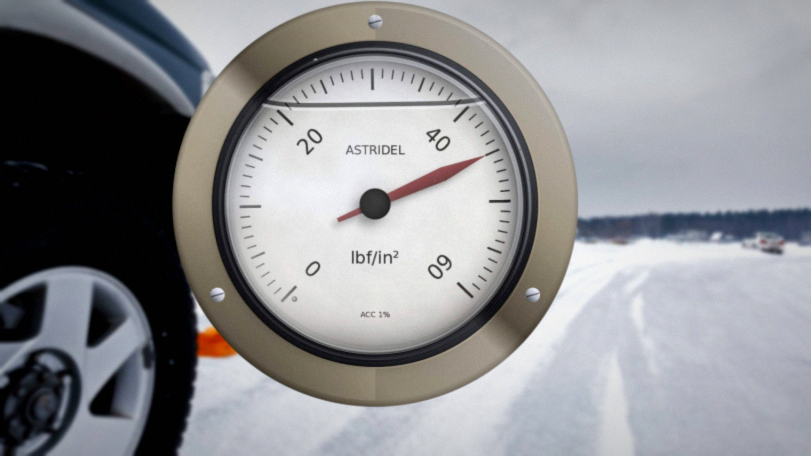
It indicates 45 psi
